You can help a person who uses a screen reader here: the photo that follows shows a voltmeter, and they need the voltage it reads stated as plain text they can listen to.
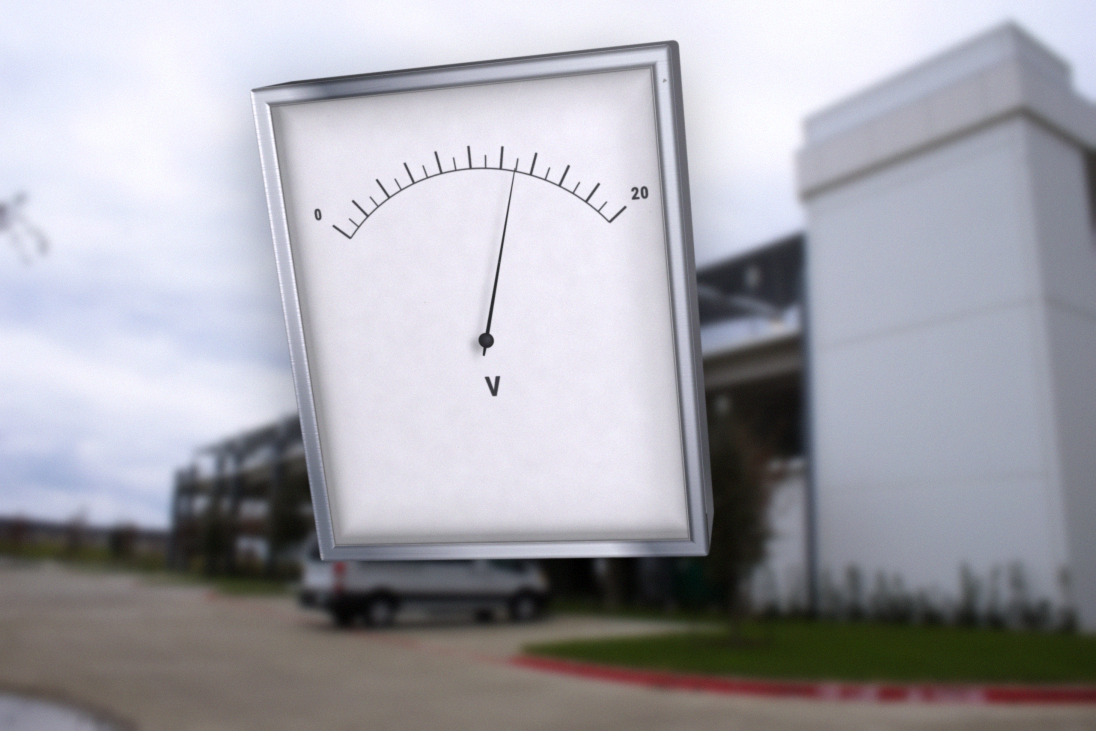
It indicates 13 V
